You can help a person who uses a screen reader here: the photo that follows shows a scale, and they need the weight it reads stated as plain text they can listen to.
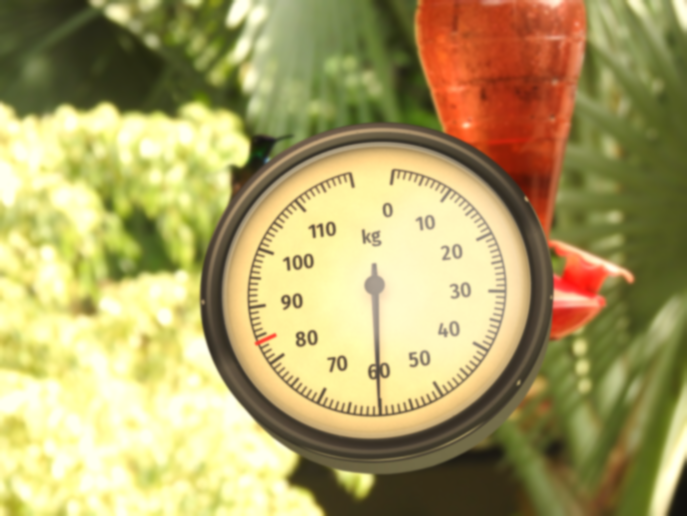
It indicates 60 kg
